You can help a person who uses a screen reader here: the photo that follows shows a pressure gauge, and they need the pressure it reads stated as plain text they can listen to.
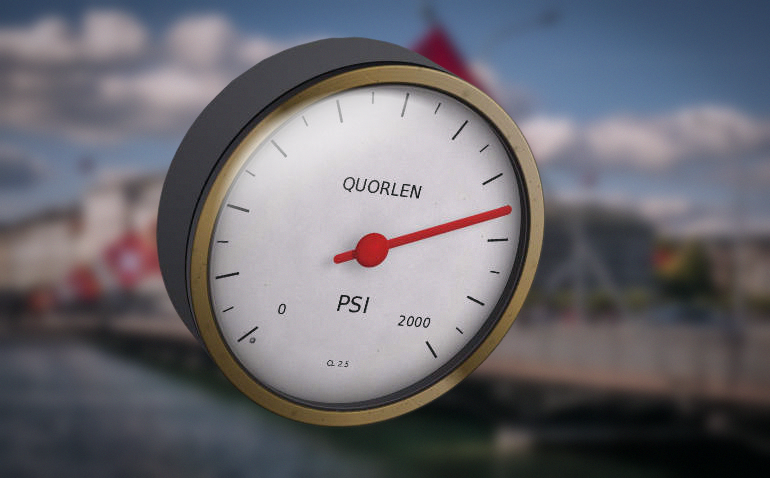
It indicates 1500 psi
